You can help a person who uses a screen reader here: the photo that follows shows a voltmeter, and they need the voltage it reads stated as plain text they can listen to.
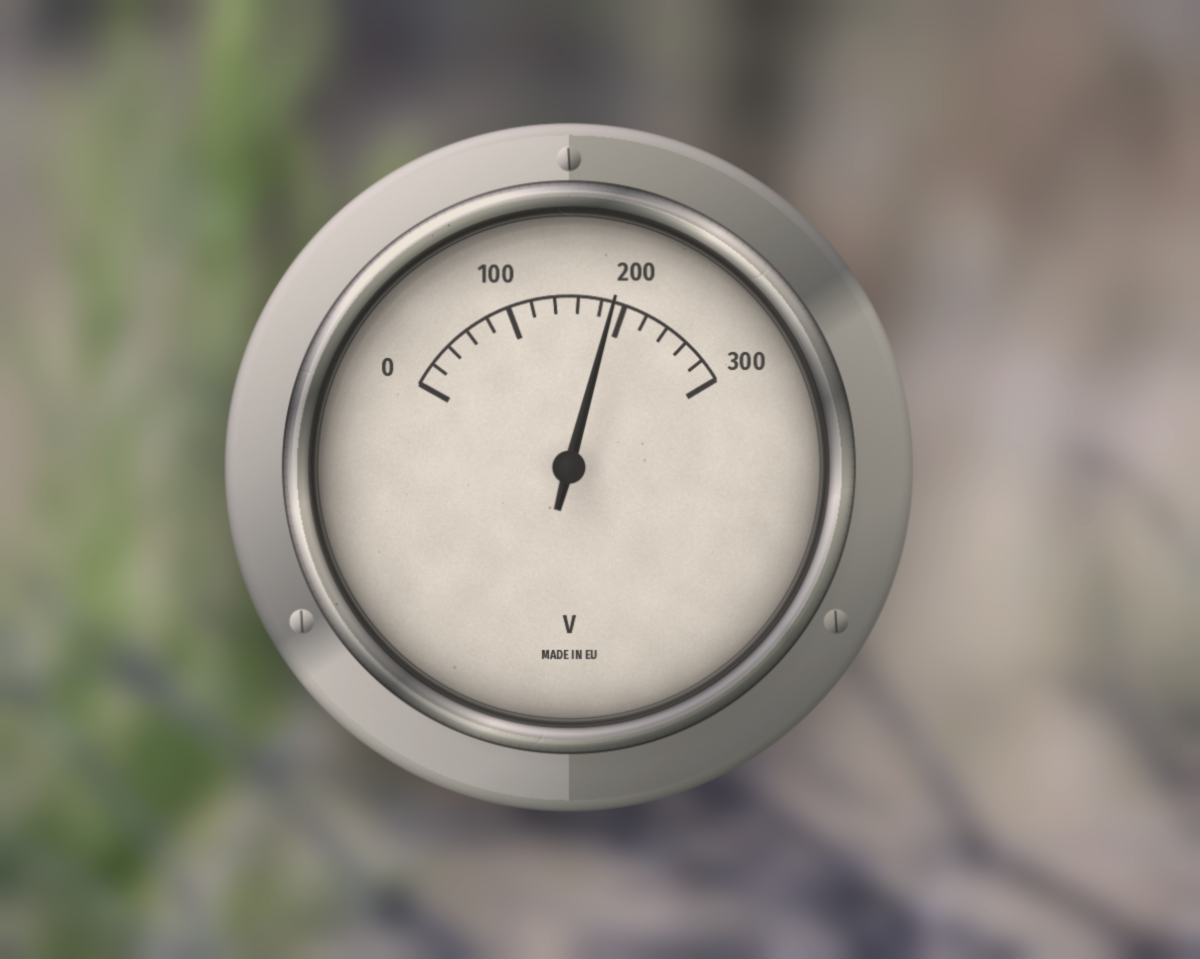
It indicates 190 V
